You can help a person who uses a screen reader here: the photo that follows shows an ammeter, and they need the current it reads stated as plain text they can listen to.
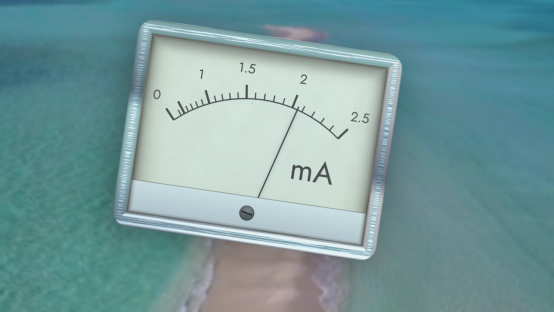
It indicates 2.05 mA
